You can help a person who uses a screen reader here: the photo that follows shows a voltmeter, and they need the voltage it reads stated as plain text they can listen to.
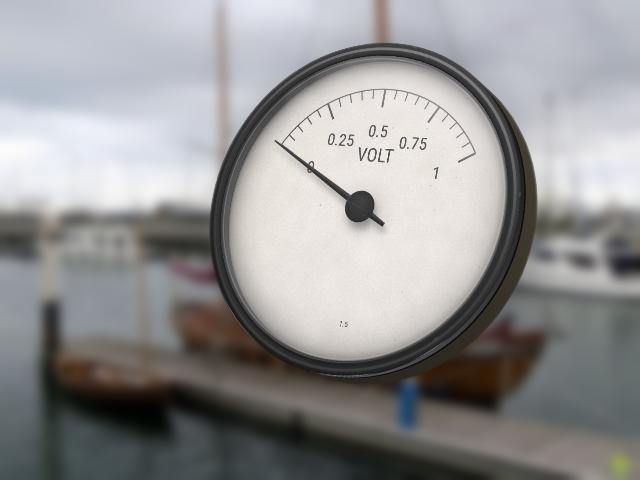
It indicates 0 V
